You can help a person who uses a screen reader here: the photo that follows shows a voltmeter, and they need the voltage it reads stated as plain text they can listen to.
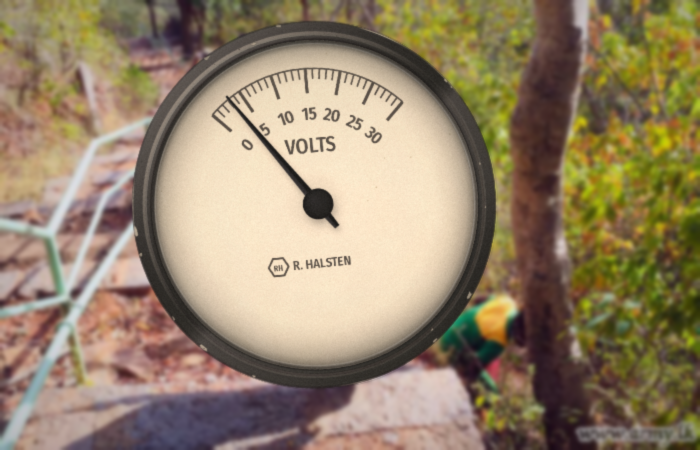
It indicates 3 V
